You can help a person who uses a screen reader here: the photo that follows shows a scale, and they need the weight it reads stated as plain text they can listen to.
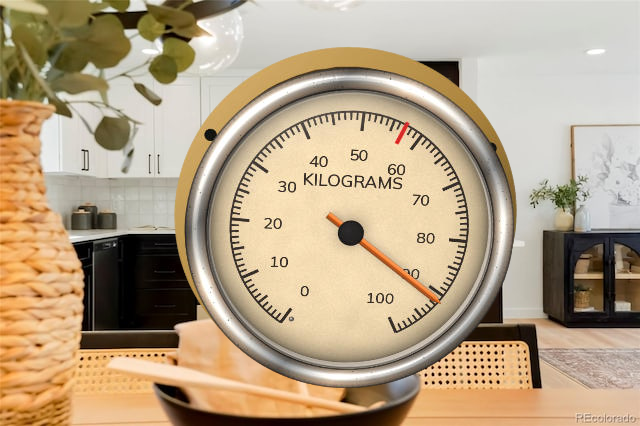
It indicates 91 kg
